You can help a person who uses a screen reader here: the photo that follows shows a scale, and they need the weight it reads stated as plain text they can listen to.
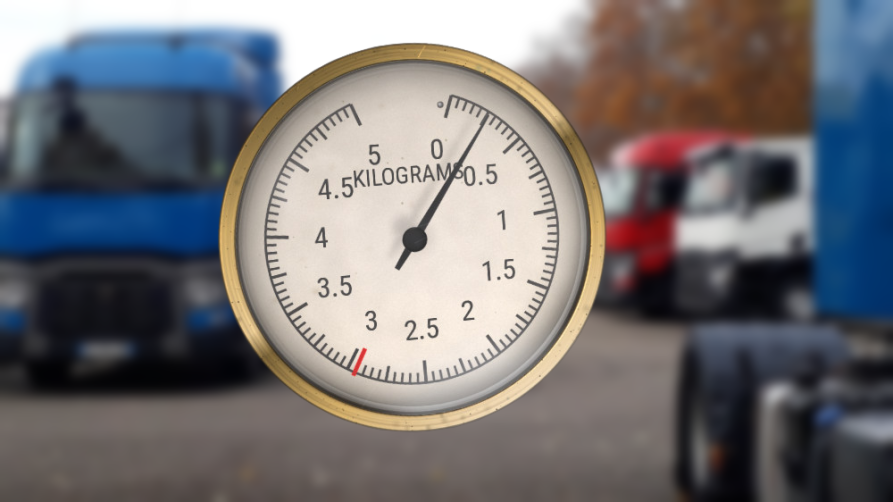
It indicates 0.25 kg
